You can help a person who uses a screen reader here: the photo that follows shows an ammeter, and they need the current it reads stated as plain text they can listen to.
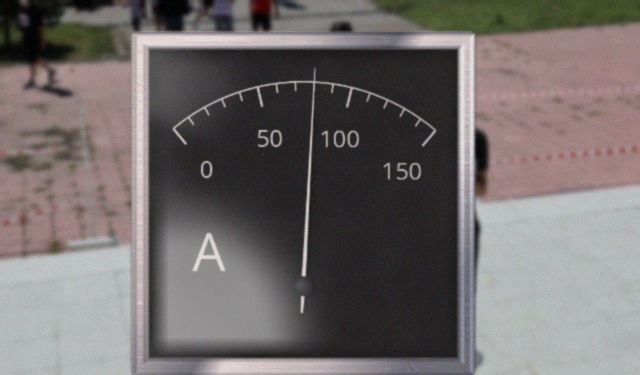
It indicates 80 A
